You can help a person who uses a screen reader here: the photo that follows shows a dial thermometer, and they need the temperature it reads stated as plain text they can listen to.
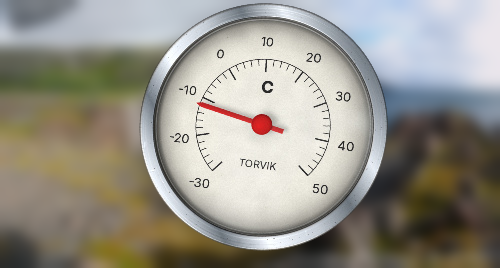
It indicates -12 °C
